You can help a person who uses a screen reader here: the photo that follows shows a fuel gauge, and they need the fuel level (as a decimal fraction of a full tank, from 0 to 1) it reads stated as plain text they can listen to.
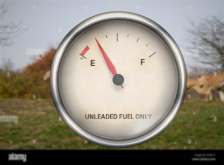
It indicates 0.25
